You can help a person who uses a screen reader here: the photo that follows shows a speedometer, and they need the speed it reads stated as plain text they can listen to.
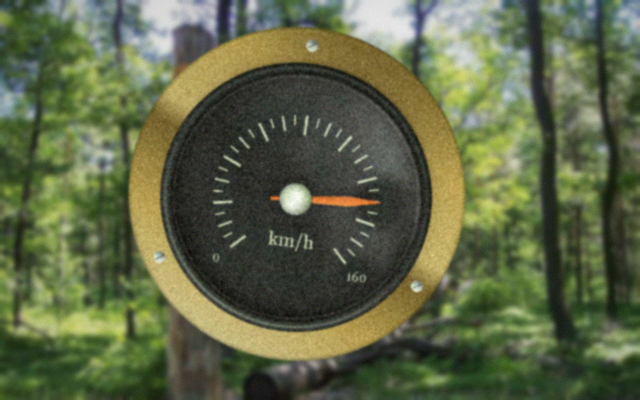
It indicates 130 km/h
